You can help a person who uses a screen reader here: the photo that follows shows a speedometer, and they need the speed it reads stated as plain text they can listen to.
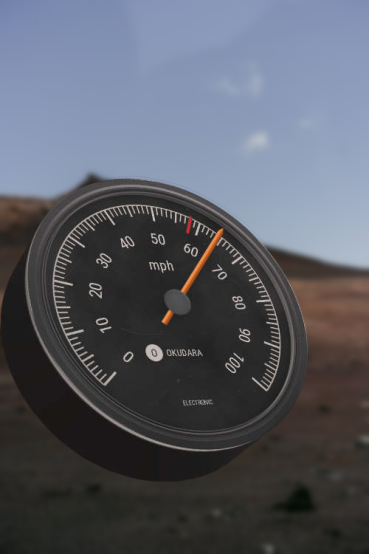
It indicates 64 mph
